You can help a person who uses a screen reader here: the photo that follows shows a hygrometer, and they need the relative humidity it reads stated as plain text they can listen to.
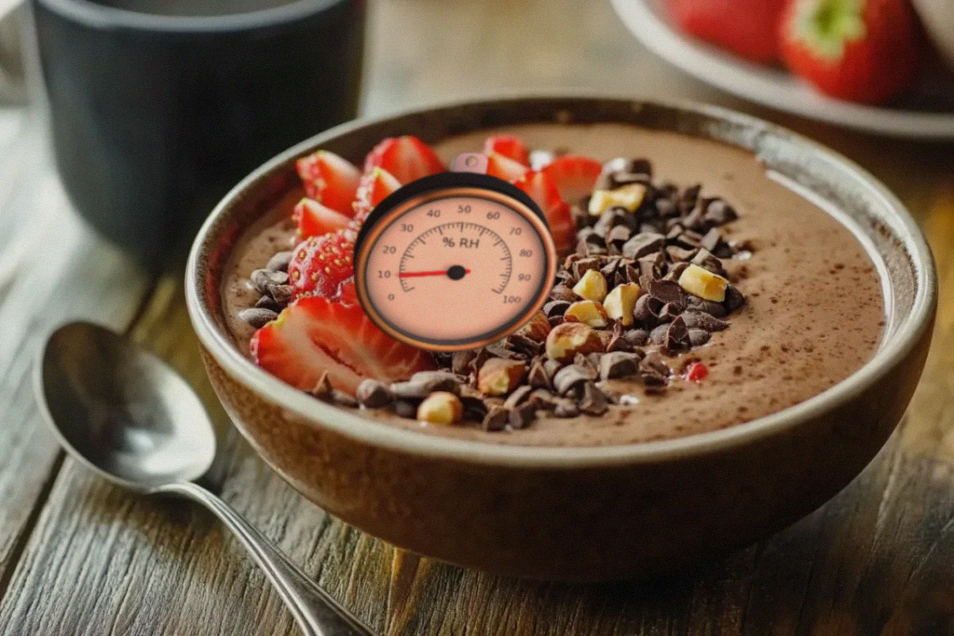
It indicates 10 %
